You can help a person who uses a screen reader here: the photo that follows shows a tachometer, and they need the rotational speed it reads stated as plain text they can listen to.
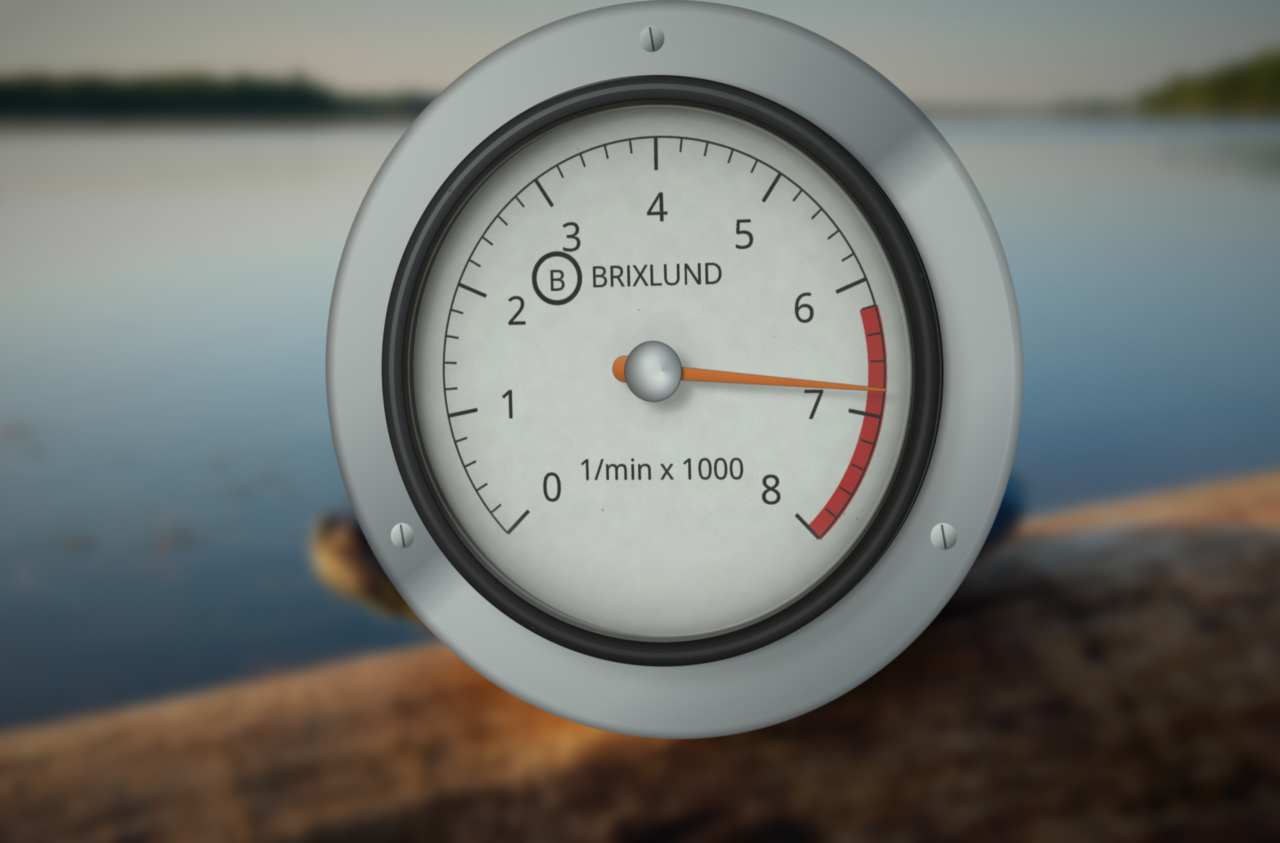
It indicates 6800 rpm
